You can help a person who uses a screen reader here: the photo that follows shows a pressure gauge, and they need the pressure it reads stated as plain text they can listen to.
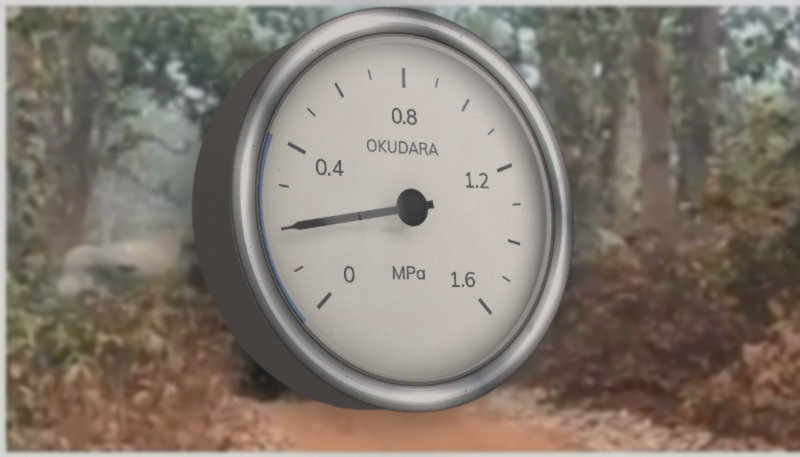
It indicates 0.2 MPa
